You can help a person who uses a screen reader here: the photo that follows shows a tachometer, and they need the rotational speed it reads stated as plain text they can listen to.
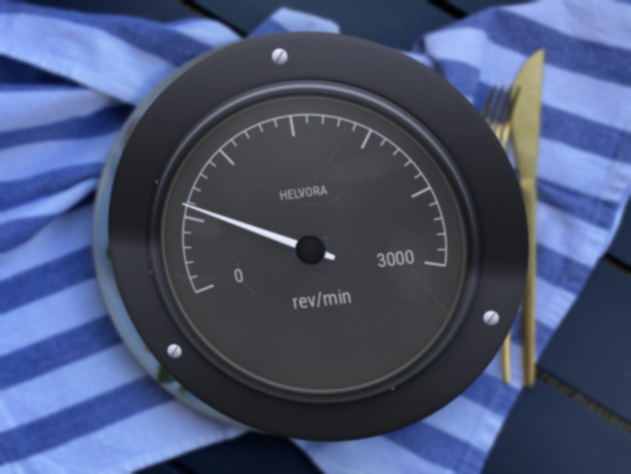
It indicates 600 rpm
